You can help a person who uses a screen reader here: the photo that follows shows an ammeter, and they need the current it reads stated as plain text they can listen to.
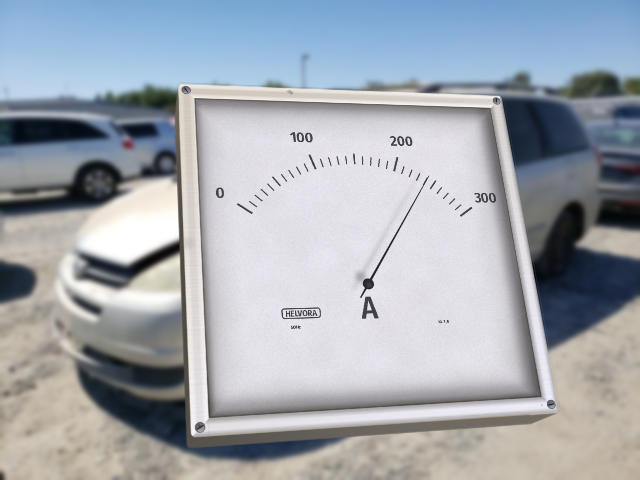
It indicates 240 A
